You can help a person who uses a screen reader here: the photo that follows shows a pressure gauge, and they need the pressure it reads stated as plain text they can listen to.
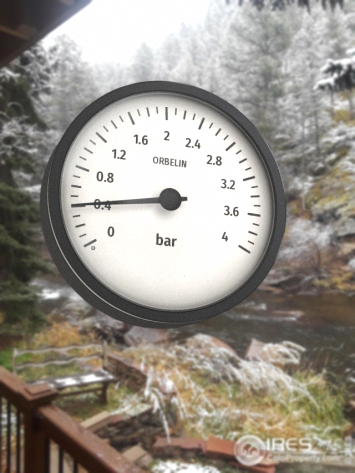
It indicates 0.4 bar
